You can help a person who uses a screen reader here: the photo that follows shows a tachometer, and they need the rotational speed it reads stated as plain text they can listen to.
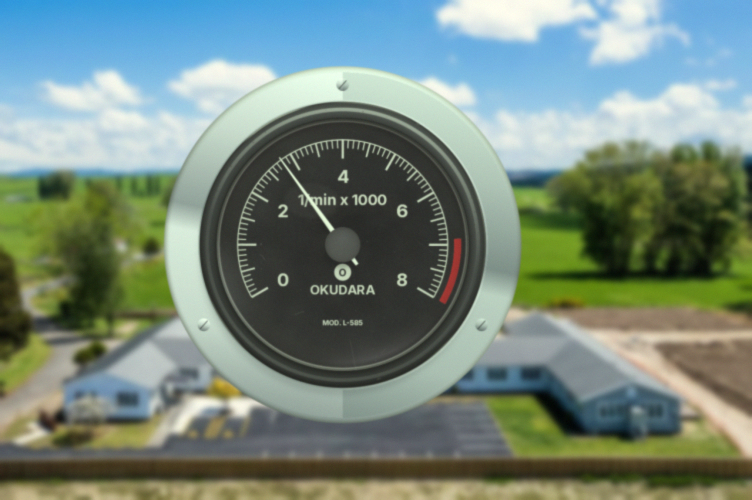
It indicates 2800 rpm
